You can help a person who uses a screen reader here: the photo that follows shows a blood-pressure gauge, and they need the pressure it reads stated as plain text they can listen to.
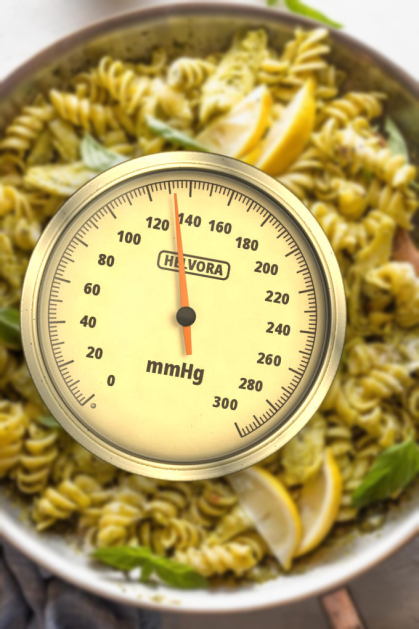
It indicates 132 mmHg
